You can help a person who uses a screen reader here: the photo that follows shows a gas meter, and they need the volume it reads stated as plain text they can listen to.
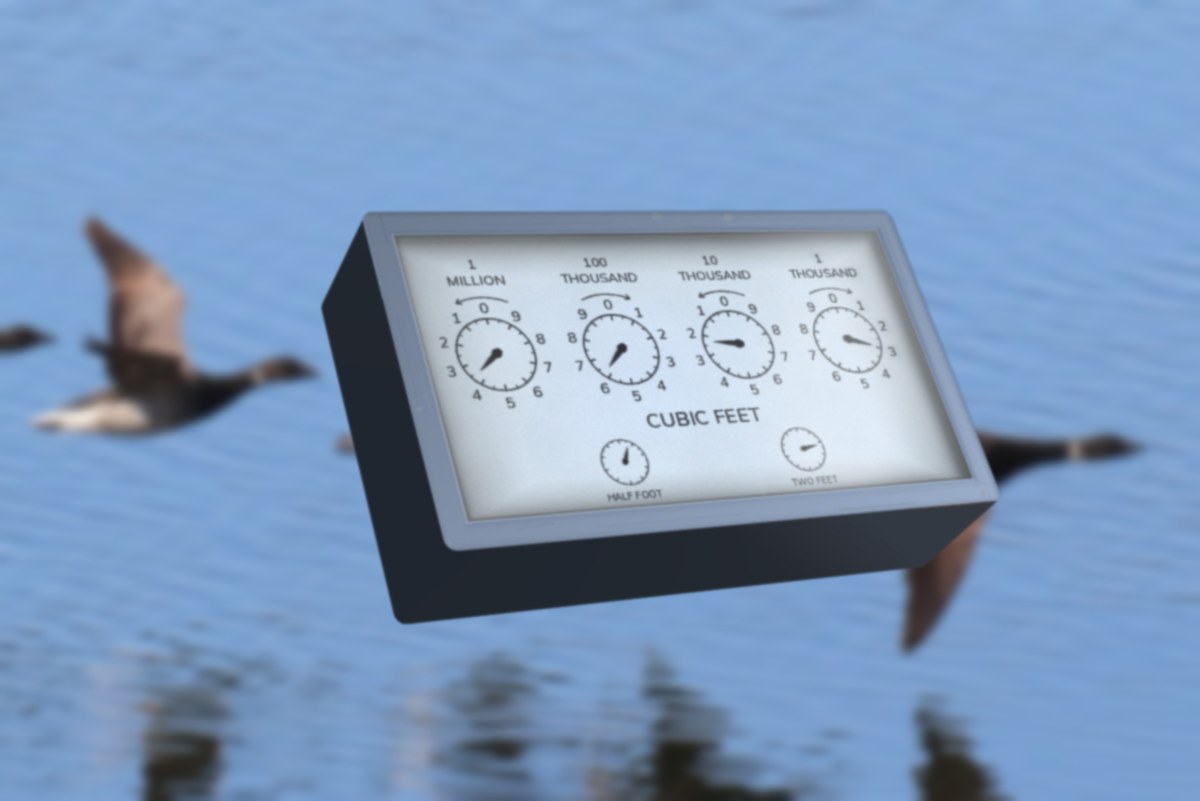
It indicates 362300 ft³
